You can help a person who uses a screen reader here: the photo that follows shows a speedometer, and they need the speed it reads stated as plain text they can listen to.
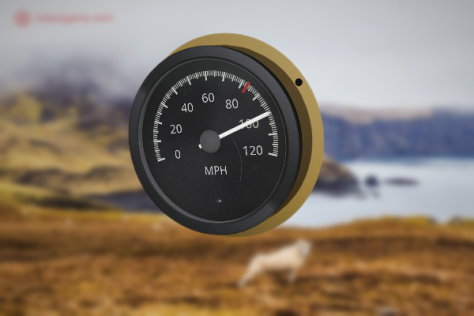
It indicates 100 mph
